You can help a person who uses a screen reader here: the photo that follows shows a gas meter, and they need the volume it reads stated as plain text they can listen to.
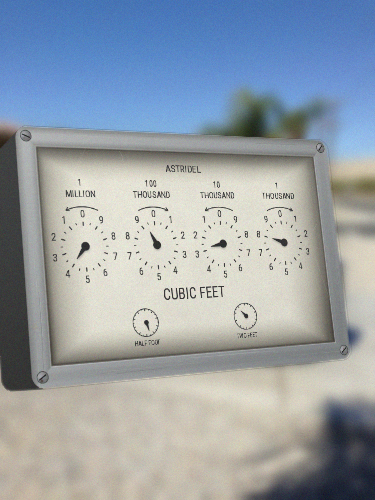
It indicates 392800 ft³
